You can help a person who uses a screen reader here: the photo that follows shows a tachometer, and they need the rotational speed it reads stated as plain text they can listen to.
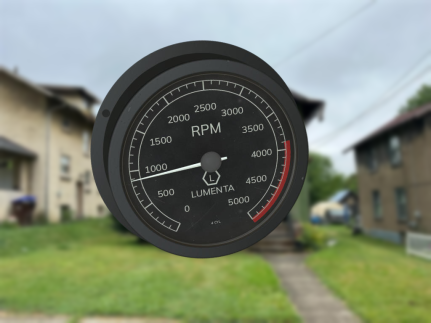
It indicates 900 rpm
